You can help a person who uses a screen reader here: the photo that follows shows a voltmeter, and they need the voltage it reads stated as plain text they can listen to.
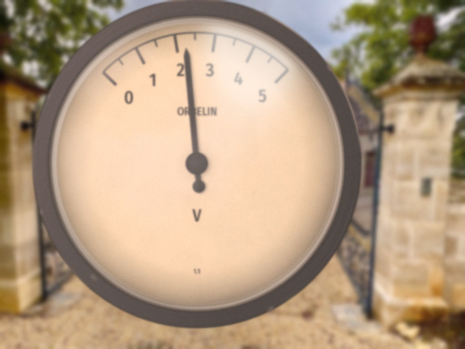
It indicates 2.25 V
